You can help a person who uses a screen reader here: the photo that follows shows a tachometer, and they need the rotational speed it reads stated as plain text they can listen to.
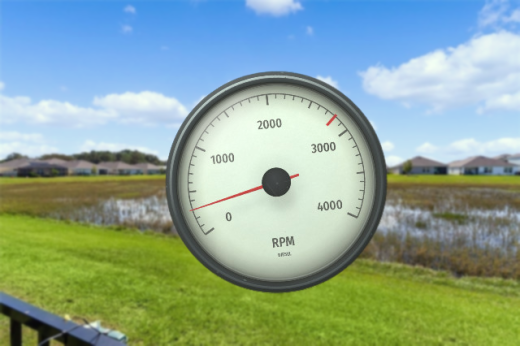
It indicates 300 rpm
